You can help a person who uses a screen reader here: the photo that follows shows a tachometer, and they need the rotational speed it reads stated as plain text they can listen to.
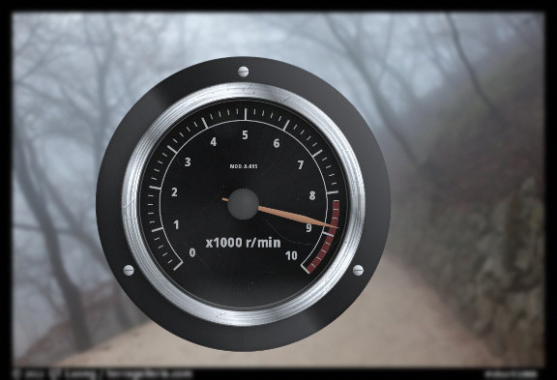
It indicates 8800 rpm
